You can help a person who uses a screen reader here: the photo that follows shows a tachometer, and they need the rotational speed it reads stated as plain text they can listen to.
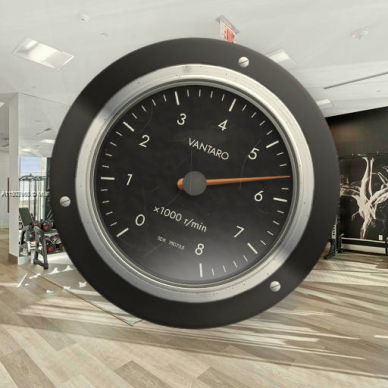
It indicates 5600 rpm
